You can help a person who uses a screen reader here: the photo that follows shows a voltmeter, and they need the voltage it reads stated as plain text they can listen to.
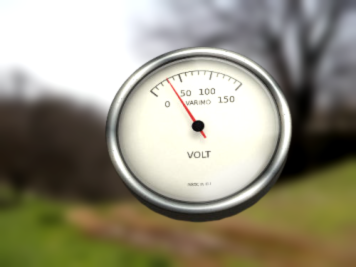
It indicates 30 V
